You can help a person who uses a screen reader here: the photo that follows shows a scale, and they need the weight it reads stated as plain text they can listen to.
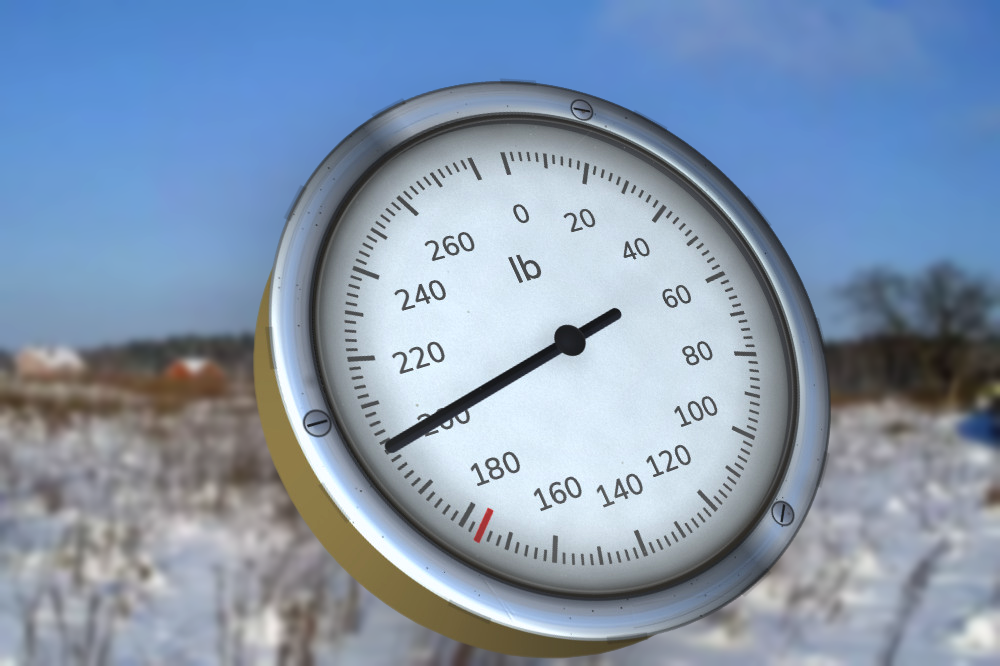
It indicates 200 lb
